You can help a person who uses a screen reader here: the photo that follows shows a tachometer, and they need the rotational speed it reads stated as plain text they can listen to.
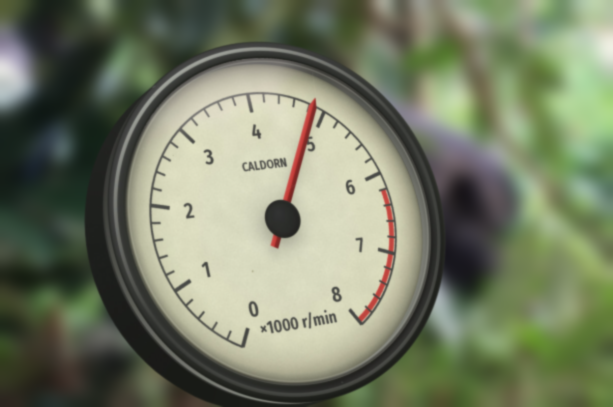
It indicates 4800 rpm
